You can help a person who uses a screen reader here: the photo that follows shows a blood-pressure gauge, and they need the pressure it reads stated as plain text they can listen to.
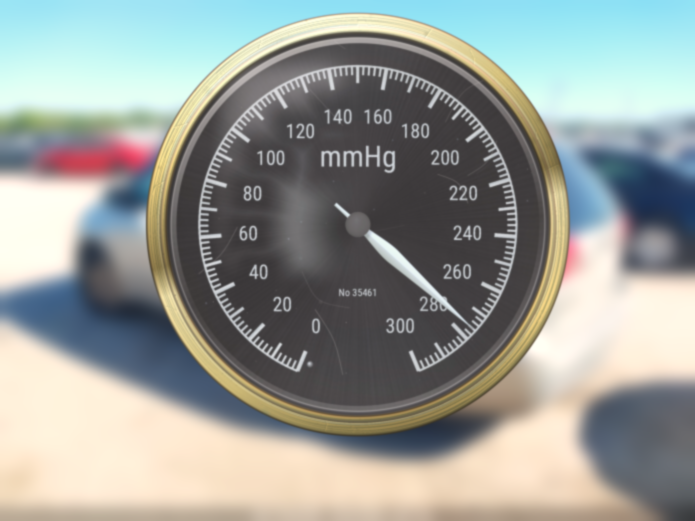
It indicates 276 mmHg
